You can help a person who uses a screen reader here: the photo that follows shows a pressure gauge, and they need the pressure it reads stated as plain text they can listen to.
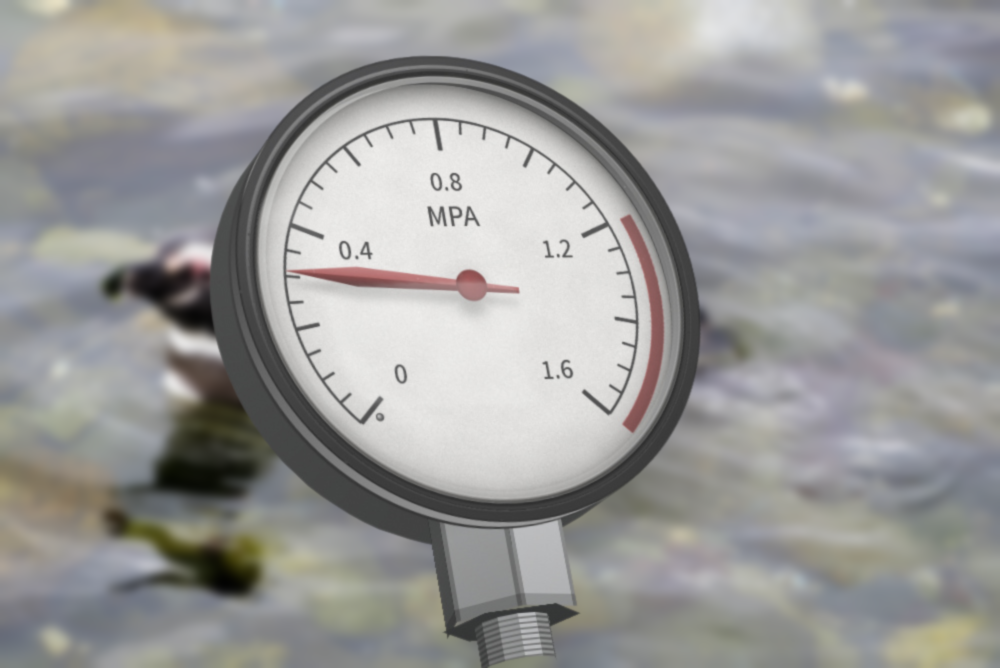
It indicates 0.3 MPa
